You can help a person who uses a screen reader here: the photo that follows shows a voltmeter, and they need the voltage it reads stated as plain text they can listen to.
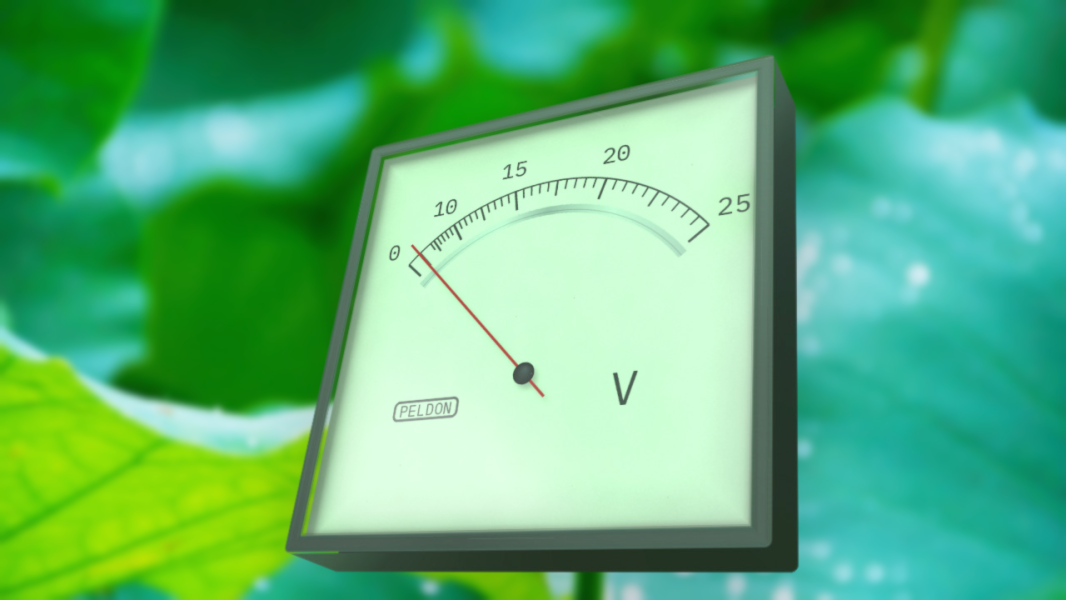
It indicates 5 V
